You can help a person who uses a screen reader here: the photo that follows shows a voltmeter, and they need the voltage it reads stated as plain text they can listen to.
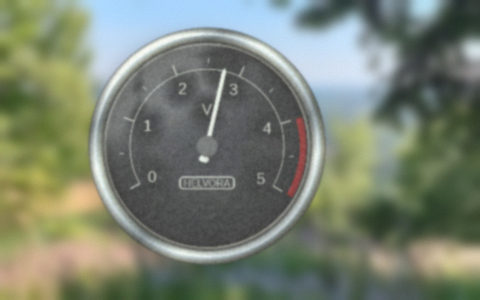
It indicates 2.75 V
